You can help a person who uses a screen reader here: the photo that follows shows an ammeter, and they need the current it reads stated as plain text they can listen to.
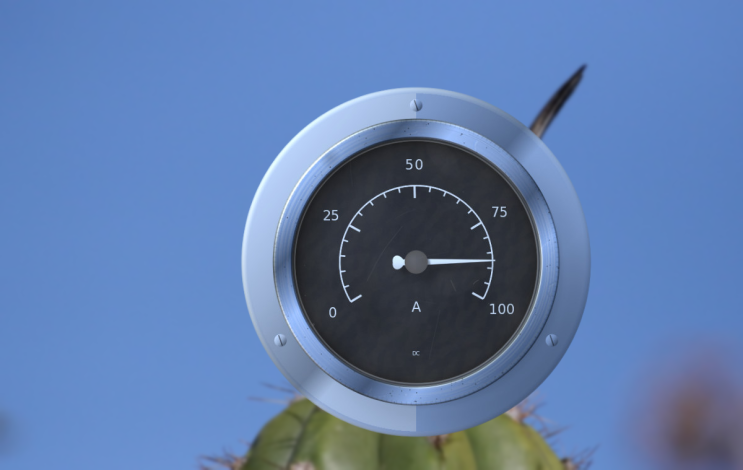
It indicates 87.5 A
